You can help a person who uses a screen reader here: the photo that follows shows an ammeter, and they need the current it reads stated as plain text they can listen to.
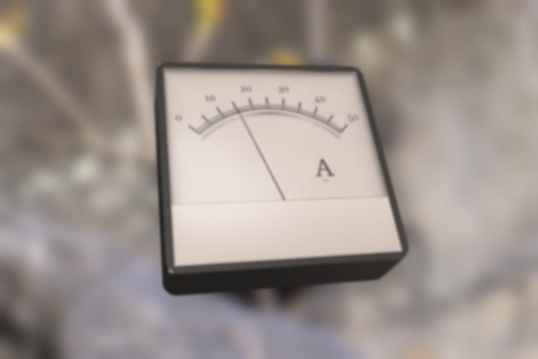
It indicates 15 A
